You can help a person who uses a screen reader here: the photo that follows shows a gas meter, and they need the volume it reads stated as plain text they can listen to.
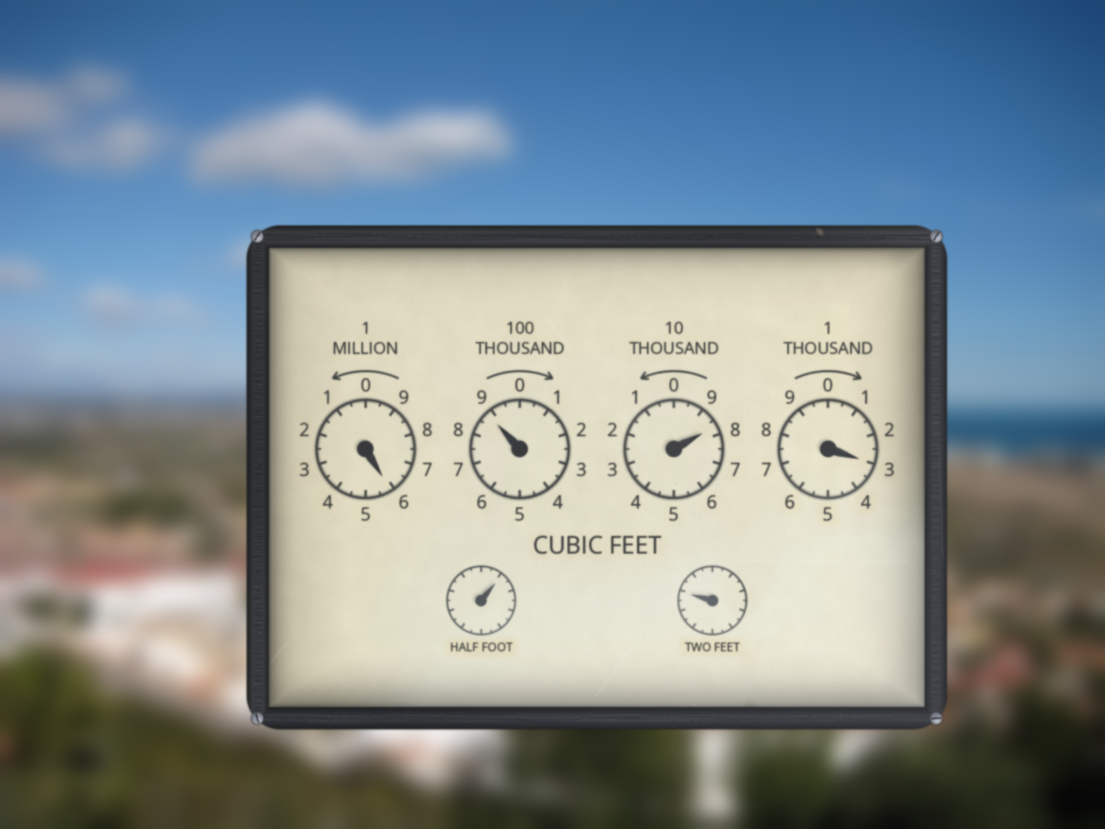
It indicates 588300 ft³
